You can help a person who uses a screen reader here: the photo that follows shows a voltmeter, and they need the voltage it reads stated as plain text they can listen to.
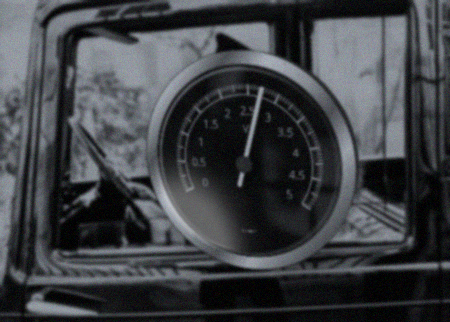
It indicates 2.75 V
